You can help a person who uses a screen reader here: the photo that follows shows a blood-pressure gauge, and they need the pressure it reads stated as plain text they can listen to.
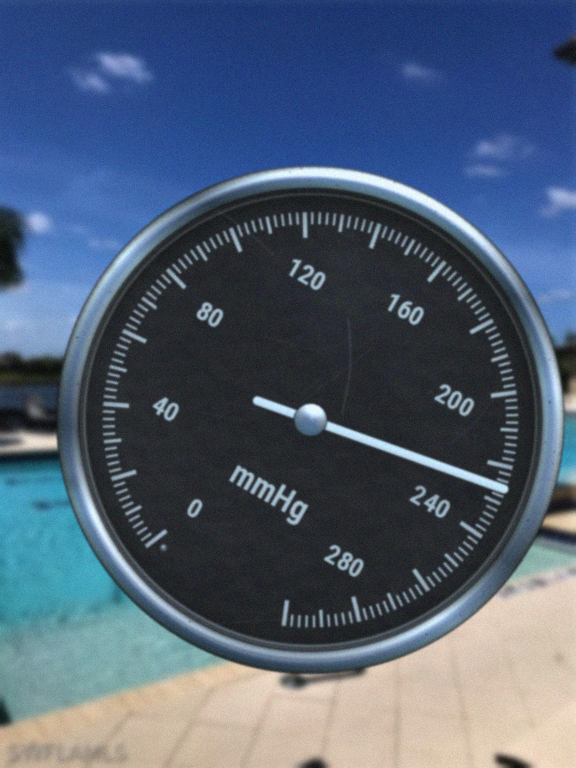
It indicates 226 mmHg
